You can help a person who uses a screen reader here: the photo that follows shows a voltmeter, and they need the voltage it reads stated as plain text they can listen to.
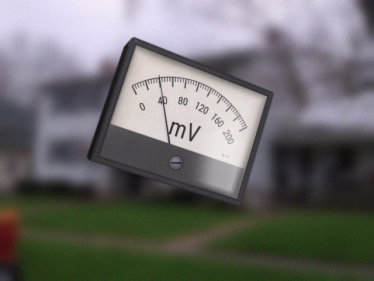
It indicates 40 mV
